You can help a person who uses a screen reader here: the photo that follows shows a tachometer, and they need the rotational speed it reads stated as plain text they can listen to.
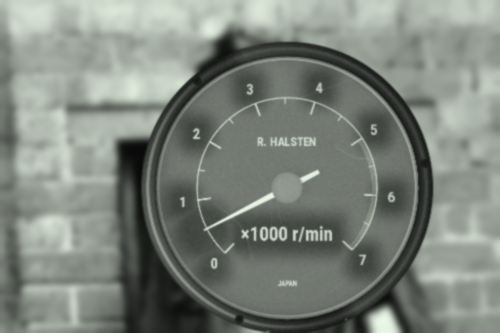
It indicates 500 rpm
